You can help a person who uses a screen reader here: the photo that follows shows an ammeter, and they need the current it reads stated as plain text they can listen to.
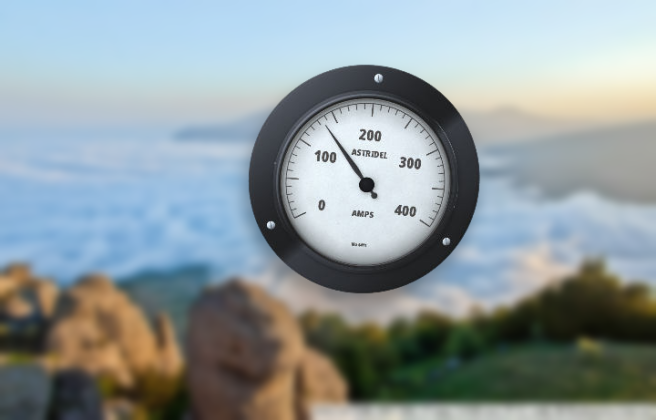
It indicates 135 A
